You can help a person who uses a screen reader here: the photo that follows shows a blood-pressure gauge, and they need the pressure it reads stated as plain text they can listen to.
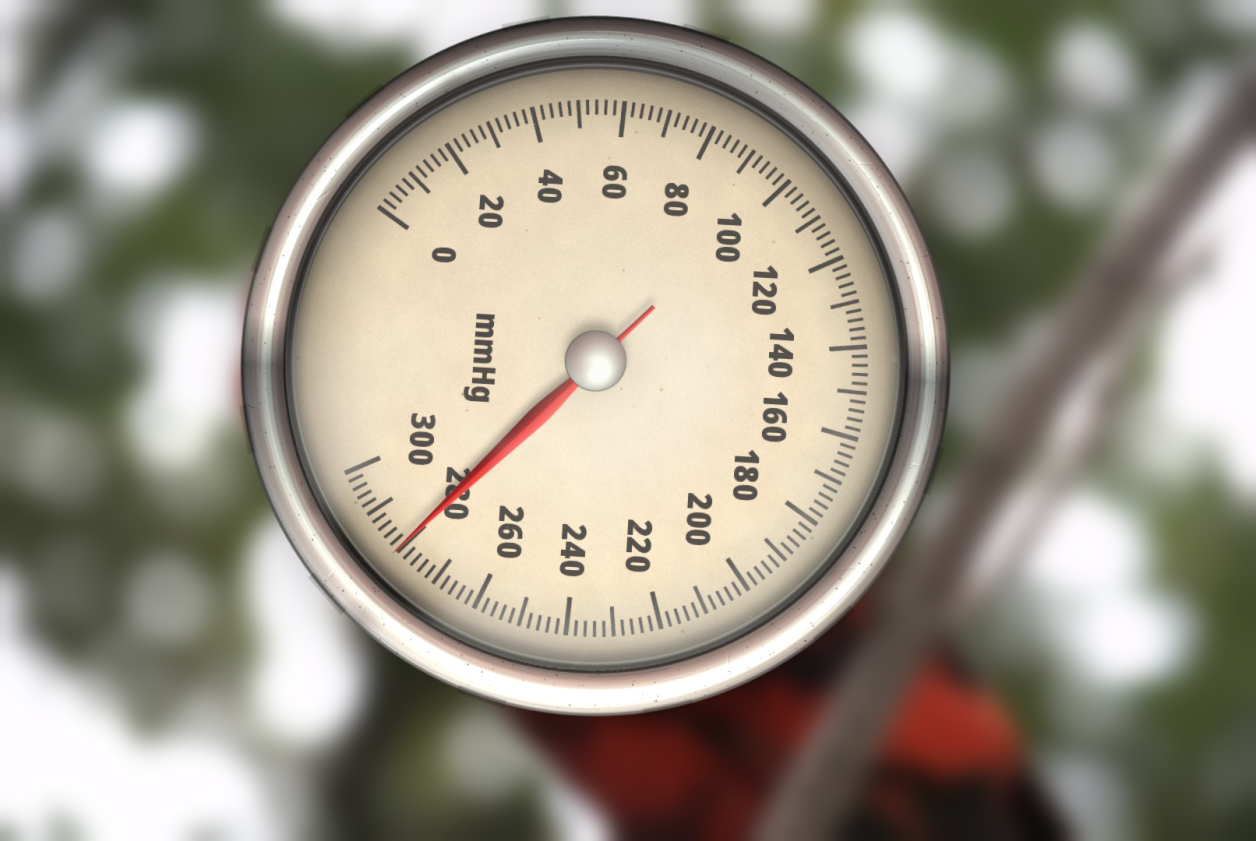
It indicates 280 mmHg
